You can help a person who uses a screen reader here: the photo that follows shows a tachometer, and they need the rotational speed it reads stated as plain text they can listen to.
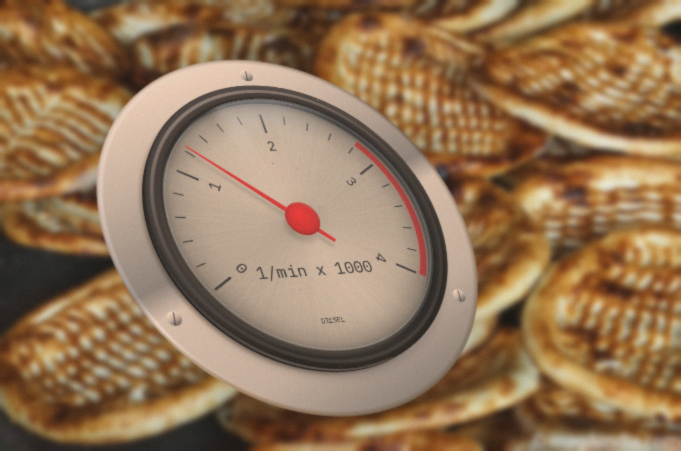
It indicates 1200 rpm
